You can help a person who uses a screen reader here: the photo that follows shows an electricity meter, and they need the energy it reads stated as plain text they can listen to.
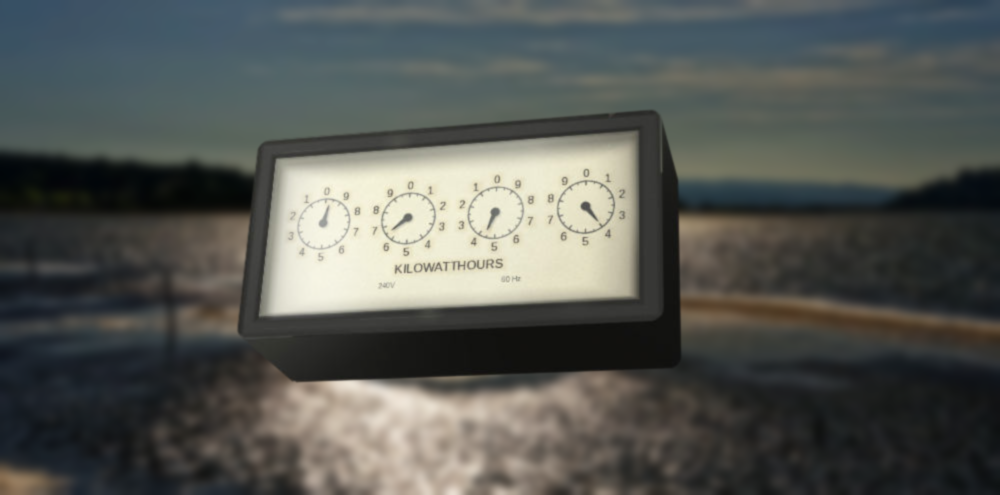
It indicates 9644 kWh
